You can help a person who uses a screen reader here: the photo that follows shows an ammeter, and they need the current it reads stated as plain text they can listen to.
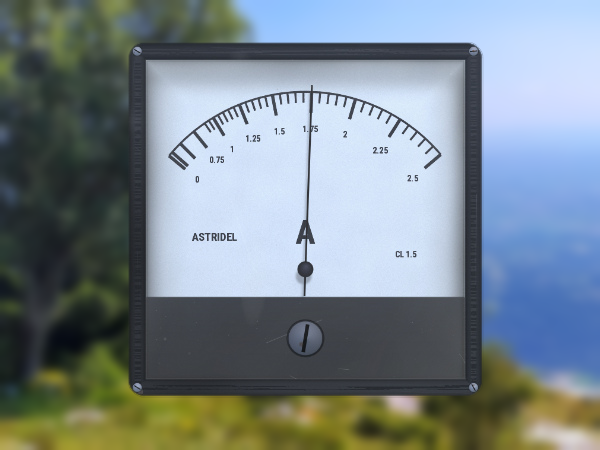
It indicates 1.75 A
